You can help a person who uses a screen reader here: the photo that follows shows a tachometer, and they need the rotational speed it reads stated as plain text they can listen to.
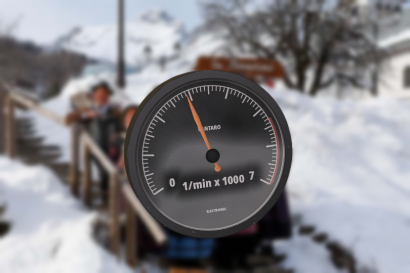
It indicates 2900 rpm
